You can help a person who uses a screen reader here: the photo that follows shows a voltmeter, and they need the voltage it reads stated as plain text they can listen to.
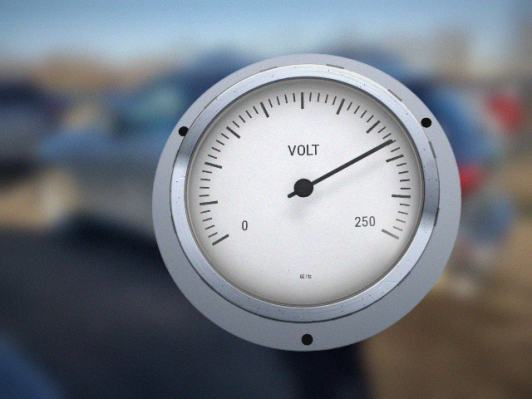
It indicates 190 V
